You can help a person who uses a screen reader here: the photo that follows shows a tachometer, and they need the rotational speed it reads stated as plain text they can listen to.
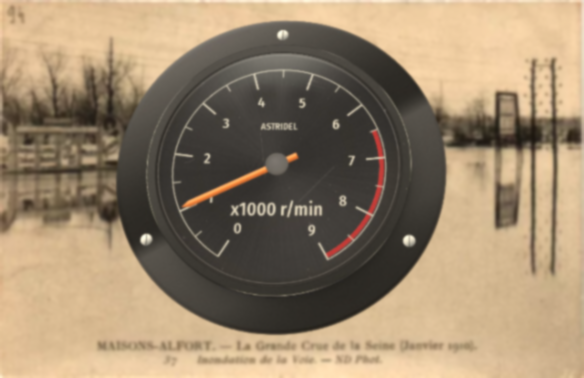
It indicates 1000 rpm
